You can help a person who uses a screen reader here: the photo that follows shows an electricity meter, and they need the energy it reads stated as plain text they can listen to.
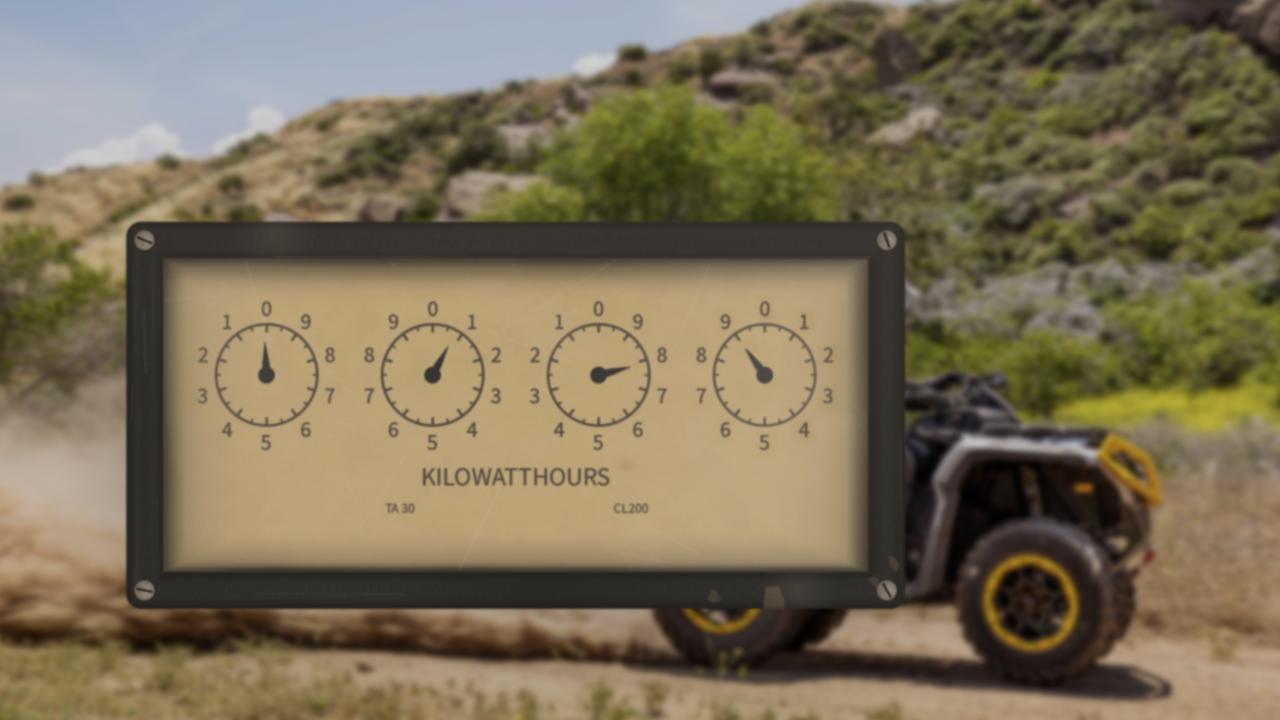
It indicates 79 kWh
